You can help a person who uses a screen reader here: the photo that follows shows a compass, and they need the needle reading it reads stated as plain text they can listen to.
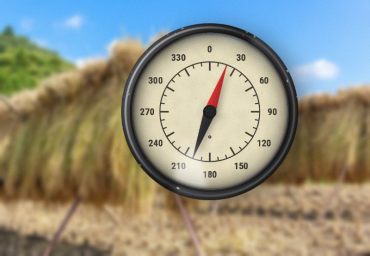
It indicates 20 °
